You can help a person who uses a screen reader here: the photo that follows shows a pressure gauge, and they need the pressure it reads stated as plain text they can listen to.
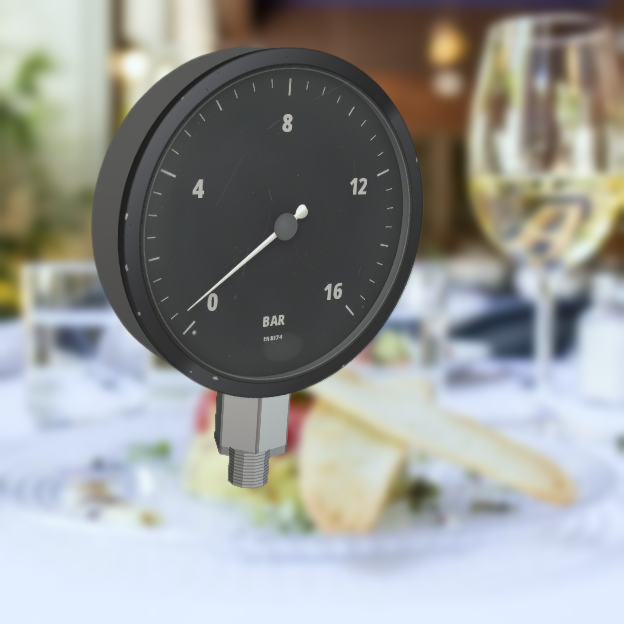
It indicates 0.5 bar
